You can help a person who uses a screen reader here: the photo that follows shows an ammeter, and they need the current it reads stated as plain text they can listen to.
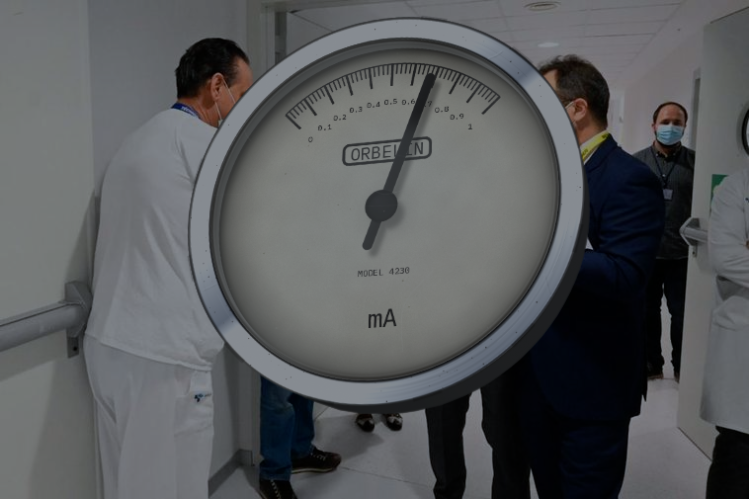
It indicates 0.7 mA
